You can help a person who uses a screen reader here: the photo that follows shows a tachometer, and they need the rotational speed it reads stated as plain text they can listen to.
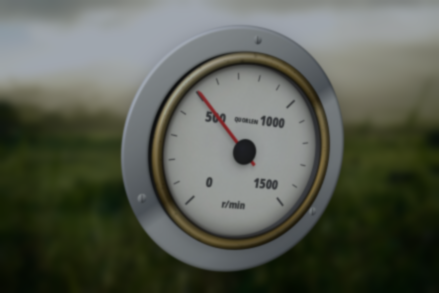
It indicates 500 rpm
